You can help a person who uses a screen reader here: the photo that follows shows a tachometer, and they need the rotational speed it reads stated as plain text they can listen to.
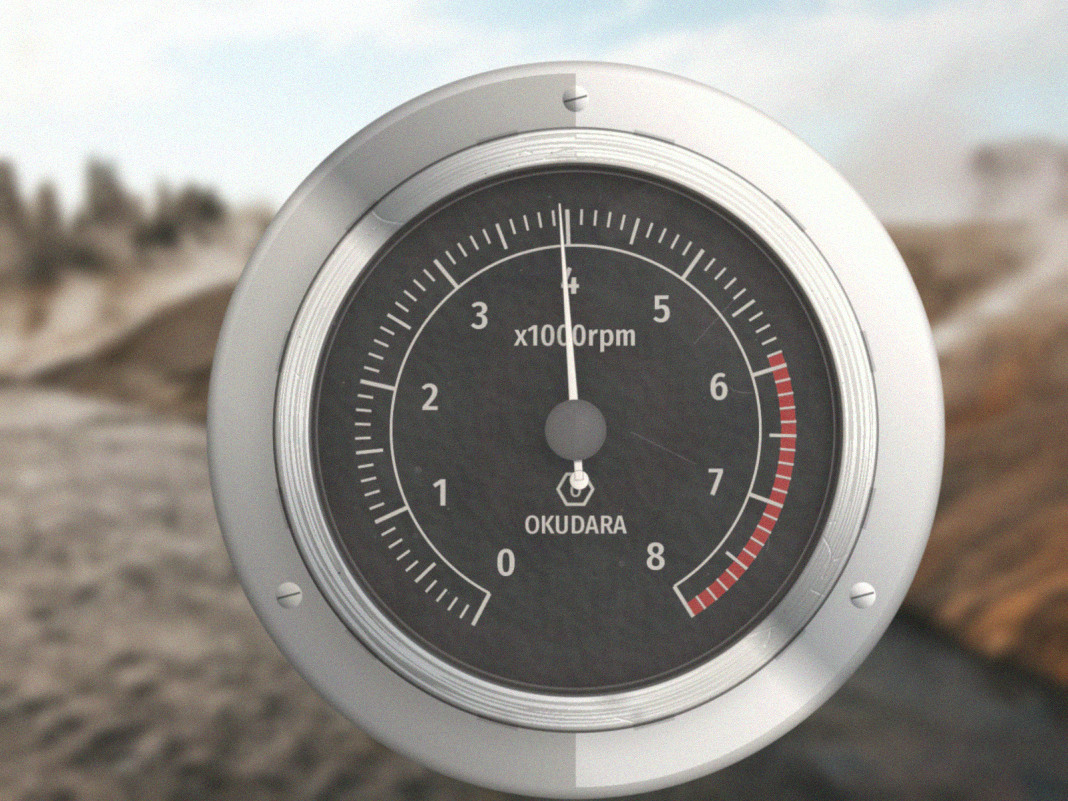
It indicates 3950 rpm
